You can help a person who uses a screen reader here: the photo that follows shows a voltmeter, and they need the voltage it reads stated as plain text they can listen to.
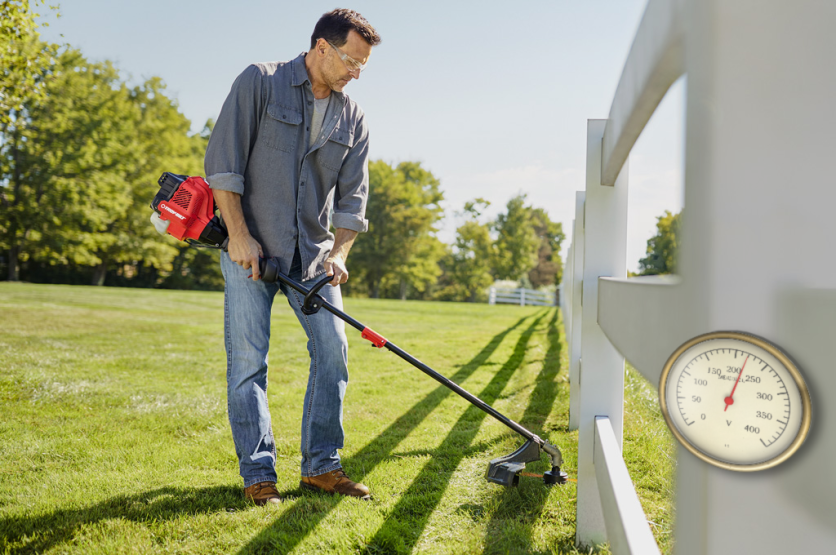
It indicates 220 V
